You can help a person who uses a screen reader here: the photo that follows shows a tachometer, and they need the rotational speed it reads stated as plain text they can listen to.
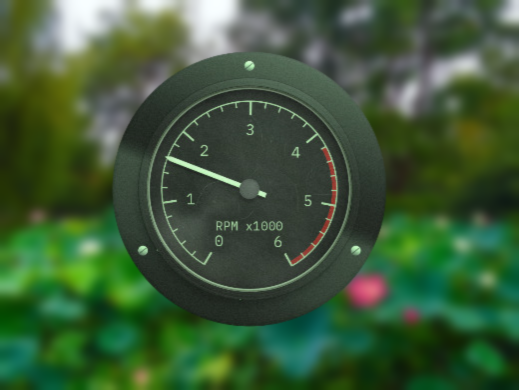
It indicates 1600 rpm
